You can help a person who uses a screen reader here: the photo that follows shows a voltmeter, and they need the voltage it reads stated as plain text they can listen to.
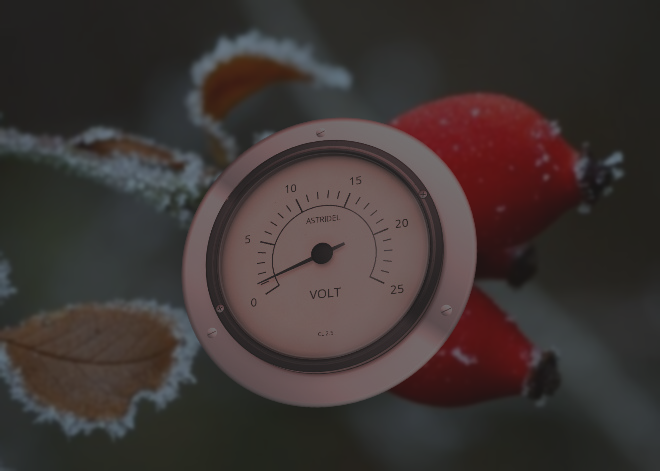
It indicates 1 V
